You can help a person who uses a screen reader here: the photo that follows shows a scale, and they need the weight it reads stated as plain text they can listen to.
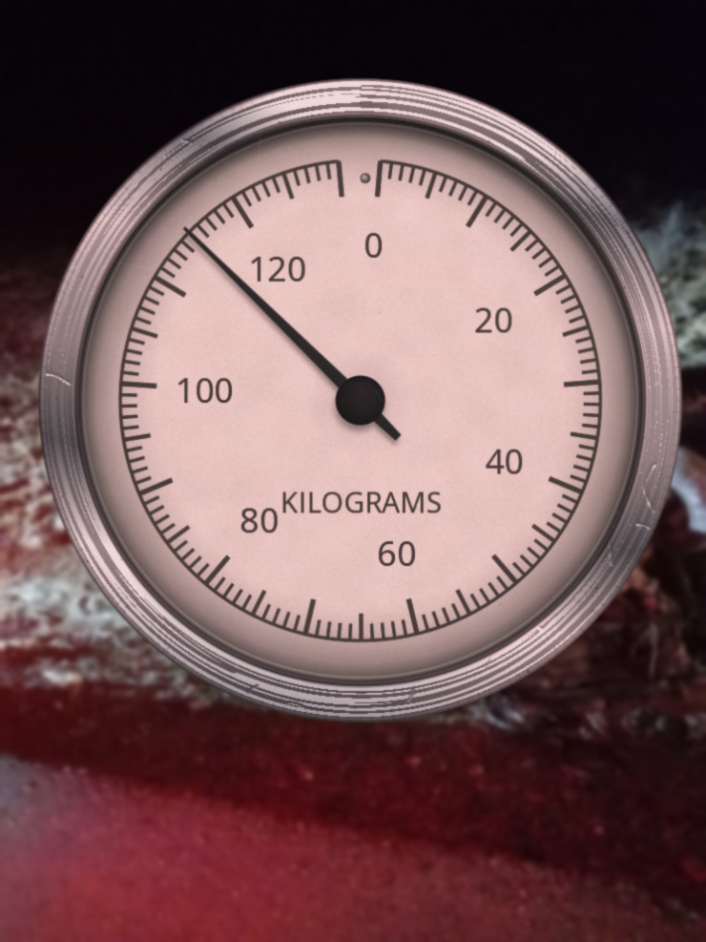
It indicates 115 kg
